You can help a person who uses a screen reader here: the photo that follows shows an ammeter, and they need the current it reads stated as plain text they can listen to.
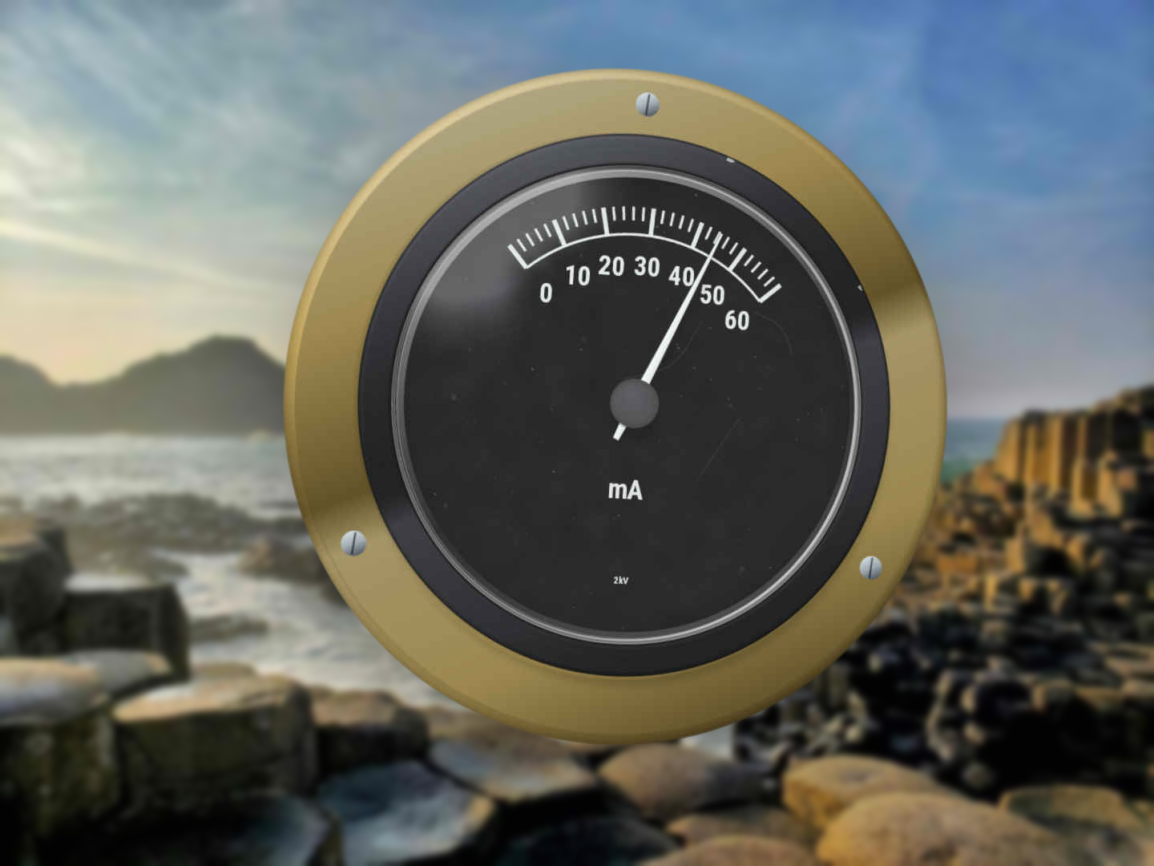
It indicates 44 mA
